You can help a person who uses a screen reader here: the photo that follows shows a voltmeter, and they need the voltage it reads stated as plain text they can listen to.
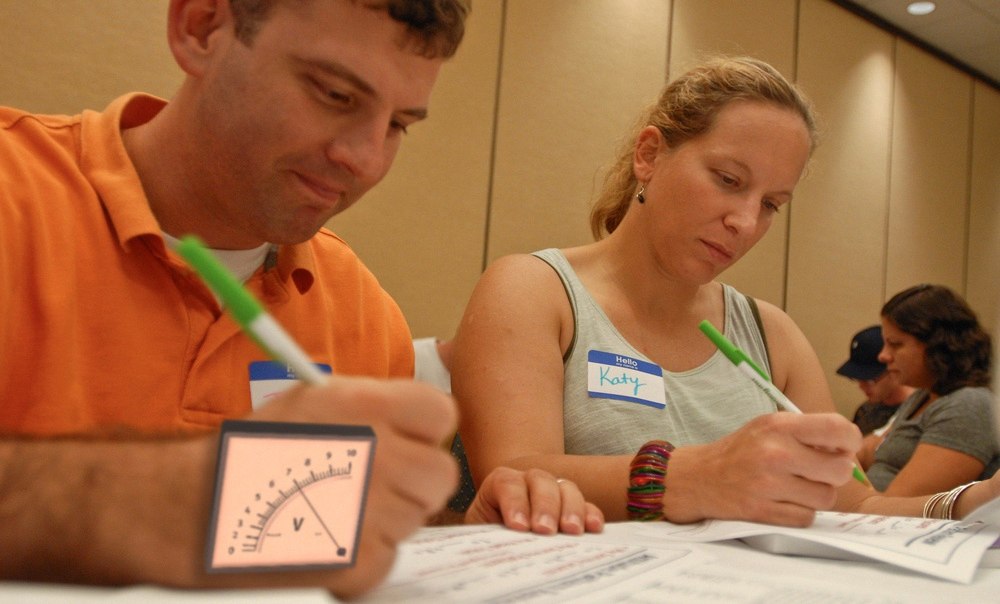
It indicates 7 V
